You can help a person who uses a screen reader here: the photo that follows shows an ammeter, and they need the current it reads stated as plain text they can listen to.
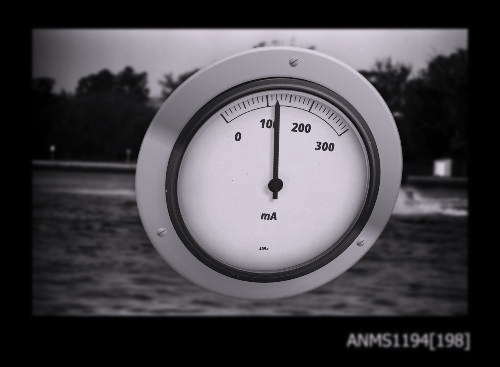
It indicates 120 mA
